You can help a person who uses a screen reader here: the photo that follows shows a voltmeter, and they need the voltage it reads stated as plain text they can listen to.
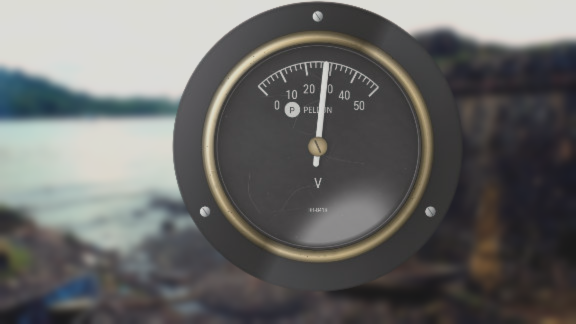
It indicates 28 V
